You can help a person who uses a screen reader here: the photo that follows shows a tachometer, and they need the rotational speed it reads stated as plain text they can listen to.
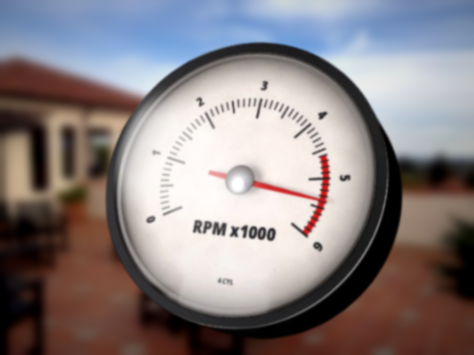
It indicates 5400 rpm
